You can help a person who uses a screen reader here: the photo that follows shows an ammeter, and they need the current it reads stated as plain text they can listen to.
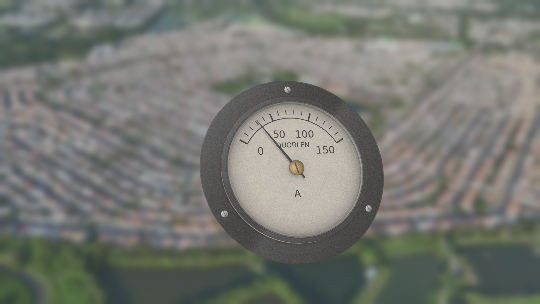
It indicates 30 A
